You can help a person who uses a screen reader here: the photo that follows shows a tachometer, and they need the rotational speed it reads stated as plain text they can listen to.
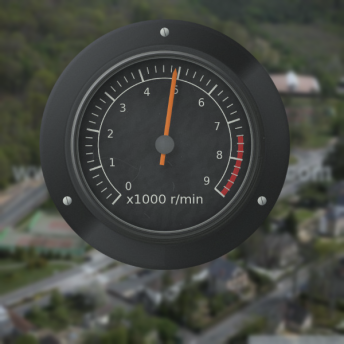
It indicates 4900 rpm
